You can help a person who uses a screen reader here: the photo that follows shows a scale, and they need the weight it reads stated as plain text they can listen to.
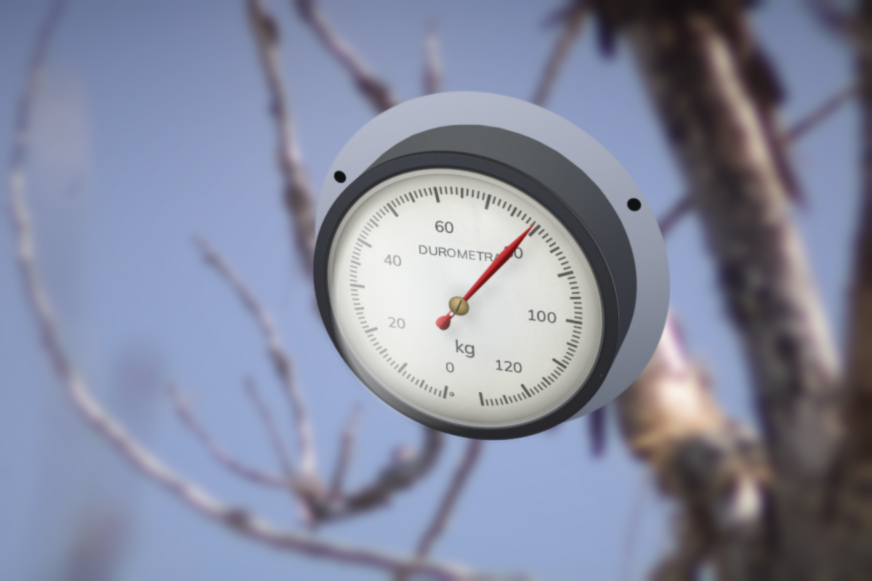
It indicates 79 kg
